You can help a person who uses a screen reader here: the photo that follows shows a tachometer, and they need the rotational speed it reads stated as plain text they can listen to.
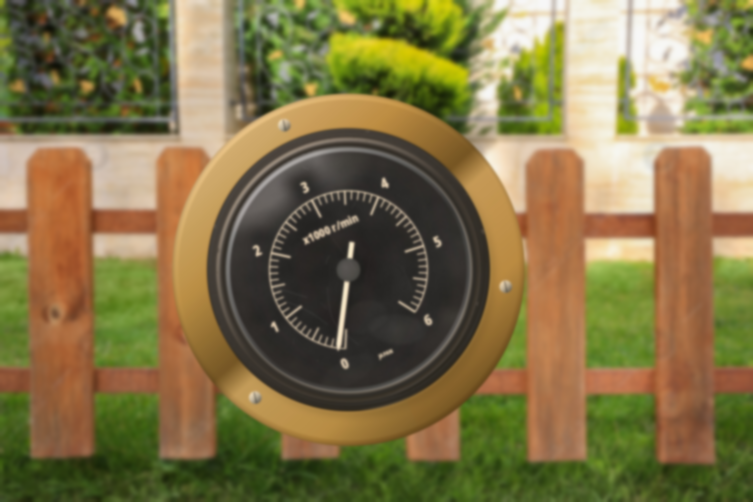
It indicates 100 rpm
